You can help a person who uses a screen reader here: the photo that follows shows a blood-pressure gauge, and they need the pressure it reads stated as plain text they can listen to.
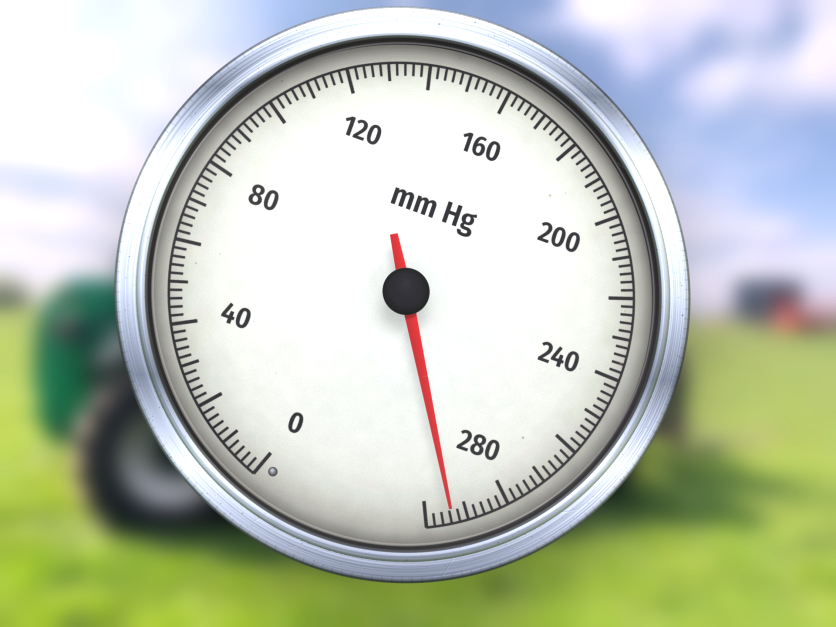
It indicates 294 mmHg
